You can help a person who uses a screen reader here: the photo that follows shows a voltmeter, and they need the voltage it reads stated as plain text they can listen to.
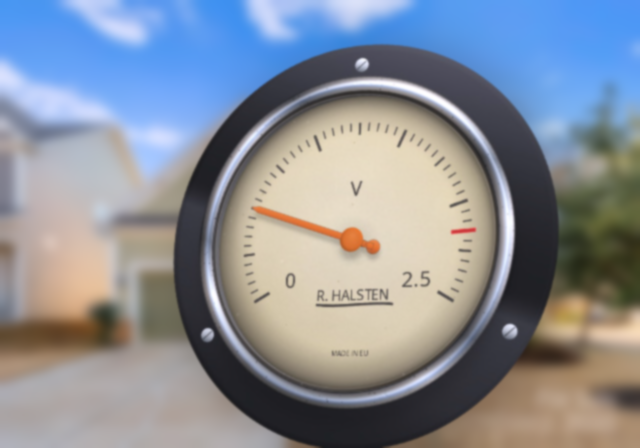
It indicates 0.5 V
